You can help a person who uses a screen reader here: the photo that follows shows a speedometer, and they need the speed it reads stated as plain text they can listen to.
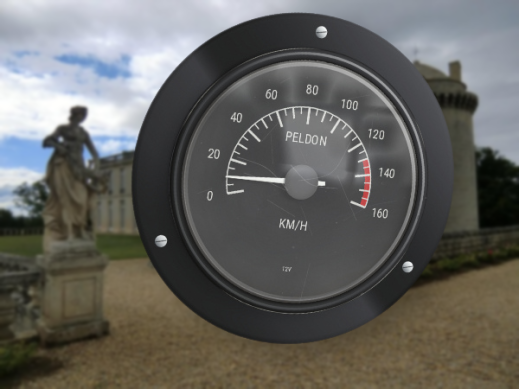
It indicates 10 km/h
